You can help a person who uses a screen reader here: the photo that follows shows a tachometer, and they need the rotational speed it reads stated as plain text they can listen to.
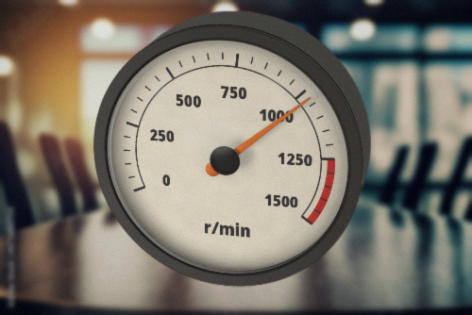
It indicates 1025 rpm
